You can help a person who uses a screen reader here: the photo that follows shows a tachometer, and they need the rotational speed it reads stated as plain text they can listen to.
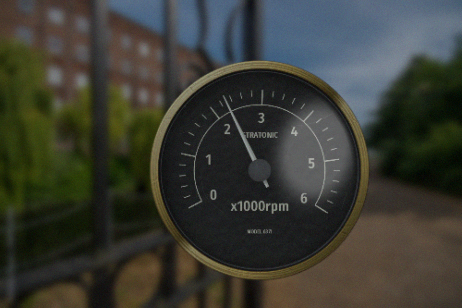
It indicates 2300 rpm
